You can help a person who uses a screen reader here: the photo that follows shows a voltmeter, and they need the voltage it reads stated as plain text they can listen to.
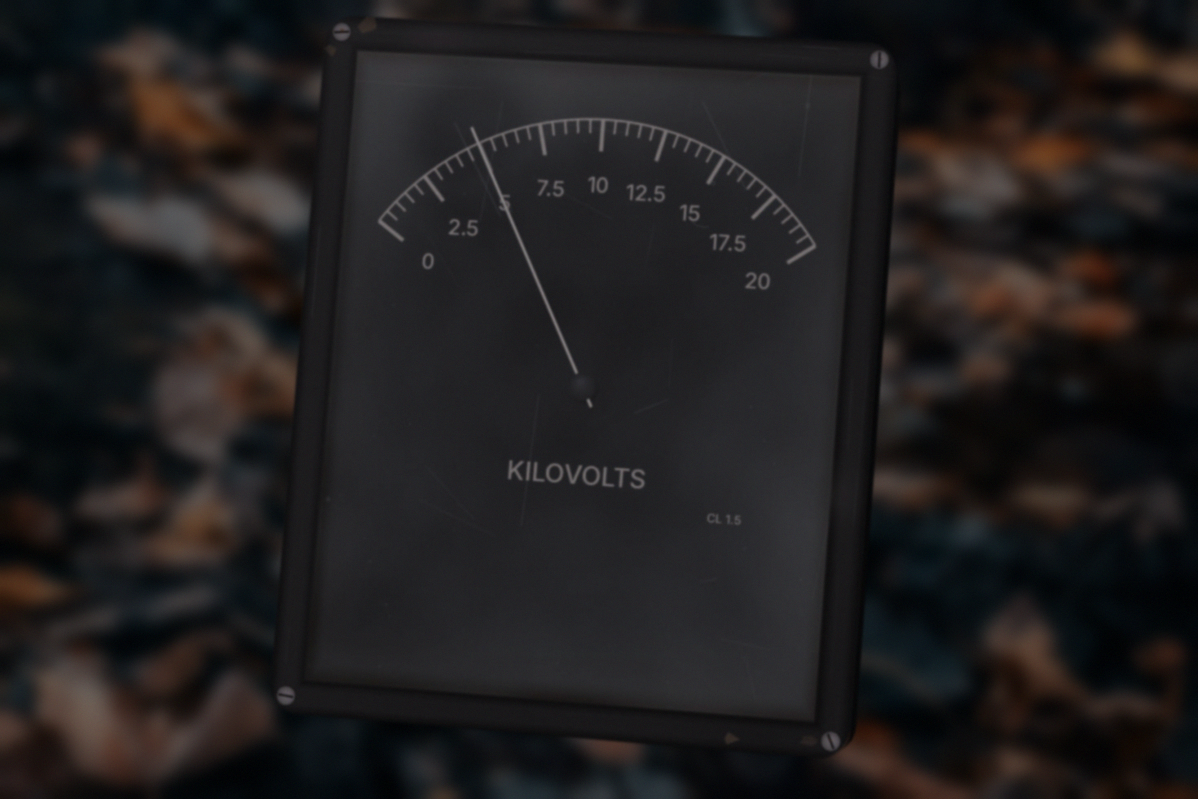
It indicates 5 kV
